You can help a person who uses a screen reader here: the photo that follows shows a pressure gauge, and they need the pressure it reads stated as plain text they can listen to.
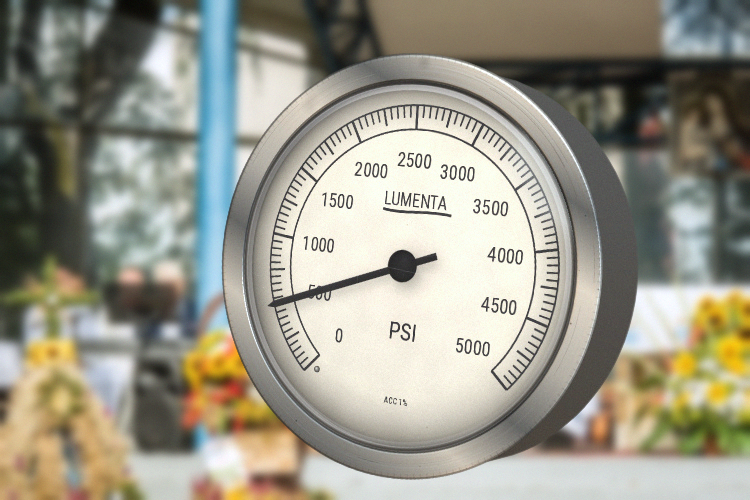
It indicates 500 psi
